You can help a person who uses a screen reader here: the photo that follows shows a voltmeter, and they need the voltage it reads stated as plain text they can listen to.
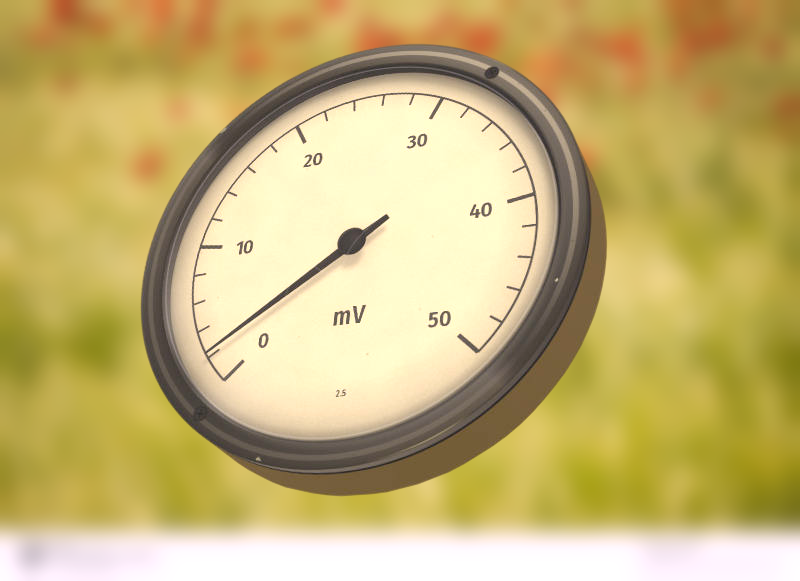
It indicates 2 mV
